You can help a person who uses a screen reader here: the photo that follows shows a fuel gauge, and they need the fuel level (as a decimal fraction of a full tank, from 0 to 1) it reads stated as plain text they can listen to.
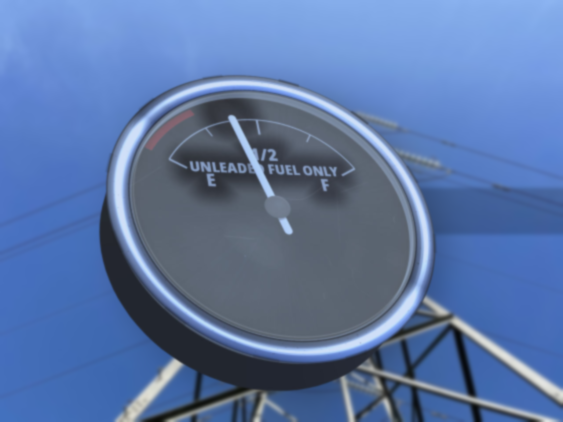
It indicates 0.375
